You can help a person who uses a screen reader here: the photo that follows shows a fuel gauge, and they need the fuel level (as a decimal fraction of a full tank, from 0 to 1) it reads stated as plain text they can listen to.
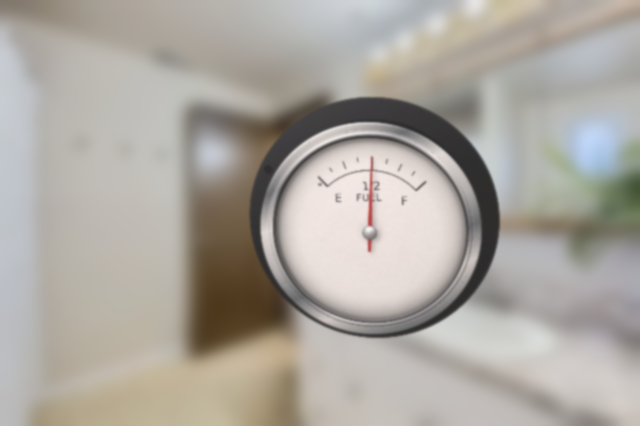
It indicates 0.5
